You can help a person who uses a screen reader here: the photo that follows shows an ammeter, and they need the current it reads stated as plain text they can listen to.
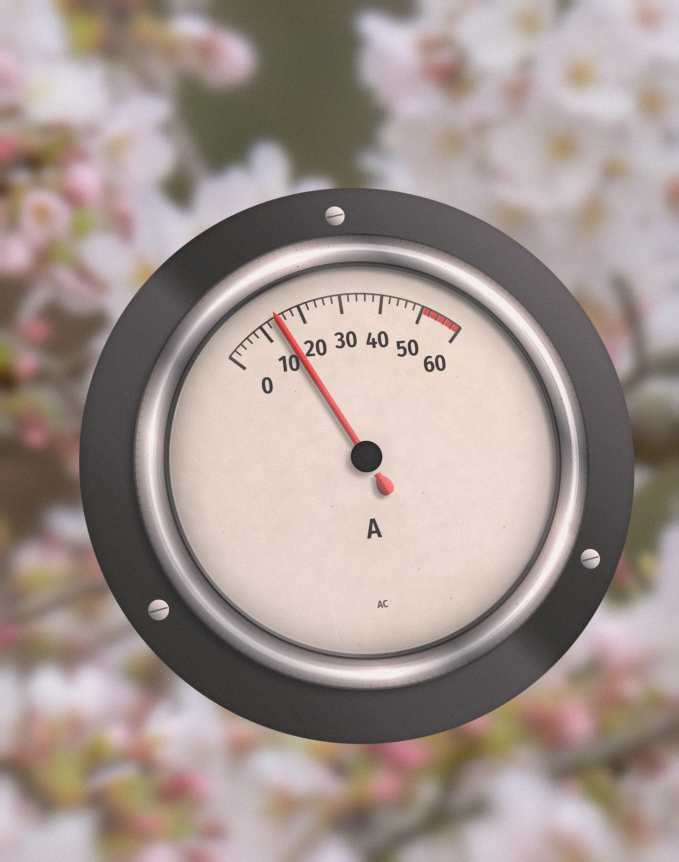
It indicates 14 A
